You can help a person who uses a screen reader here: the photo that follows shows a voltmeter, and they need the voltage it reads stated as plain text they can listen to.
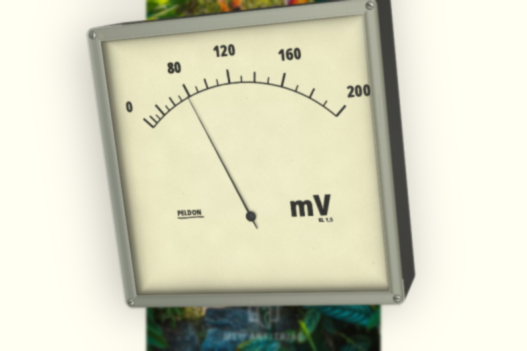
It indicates 80 mV
